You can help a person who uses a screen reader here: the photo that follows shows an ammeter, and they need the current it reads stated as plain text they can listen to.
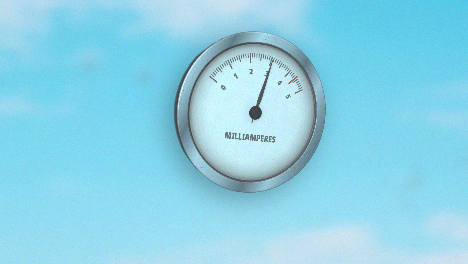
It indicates 3 mA
